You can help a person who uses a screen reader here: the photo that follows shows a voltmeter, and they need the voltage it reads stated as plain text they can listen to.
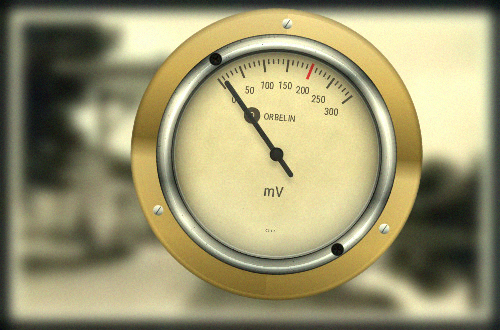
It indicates 10 mV
